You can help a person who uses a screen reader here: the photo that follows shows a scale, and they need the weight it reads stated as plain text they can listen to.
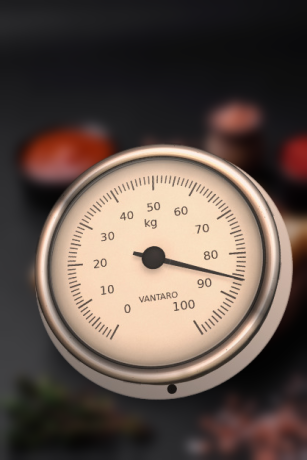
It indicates 86 kg
